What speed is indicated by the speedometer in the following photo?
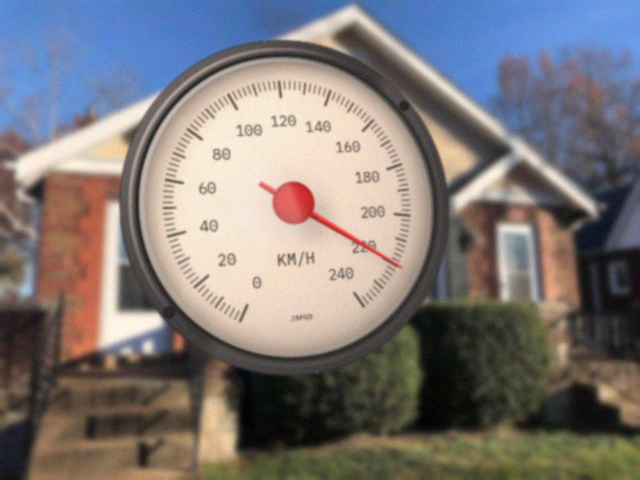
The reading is 220 km/h
